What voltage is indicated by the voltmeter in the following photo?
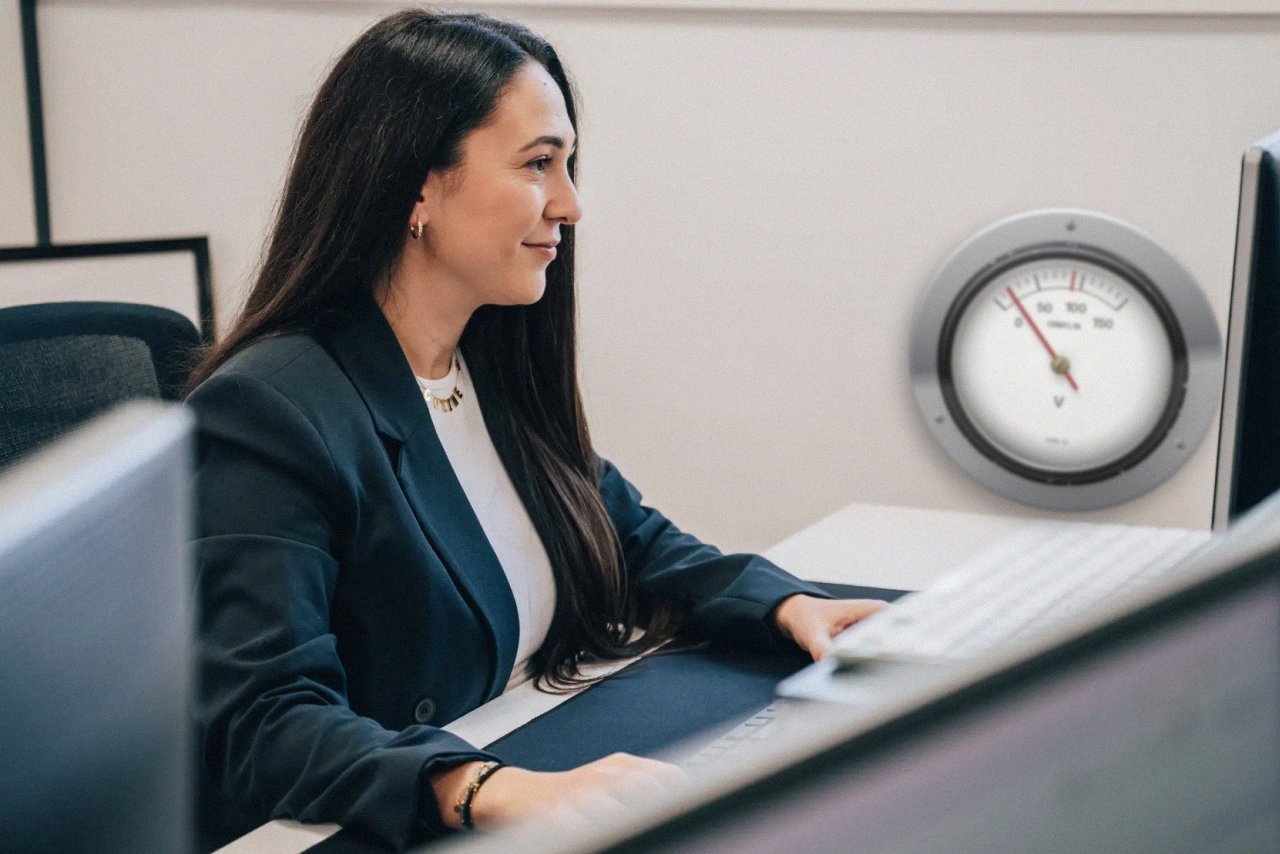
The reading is 20 V
